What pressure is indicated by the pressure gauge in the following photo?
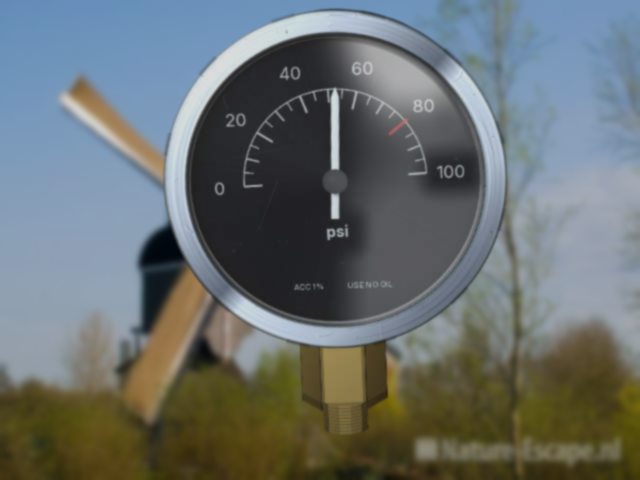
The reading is 52.5 psi
